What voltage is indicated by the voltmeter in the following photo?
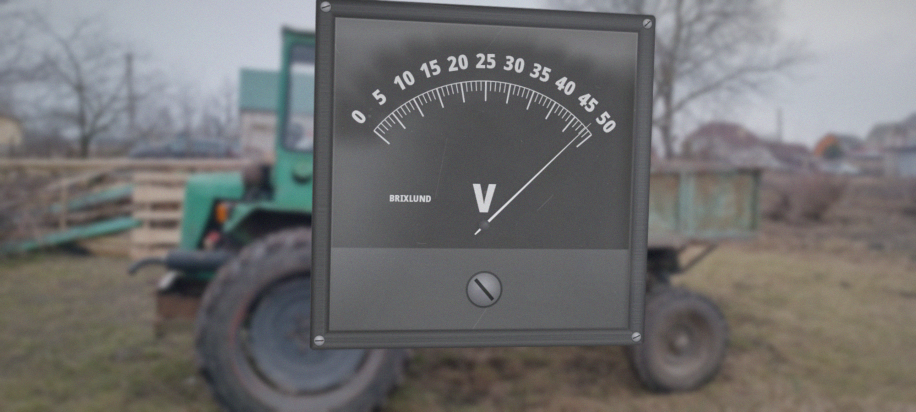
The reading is 48 V
